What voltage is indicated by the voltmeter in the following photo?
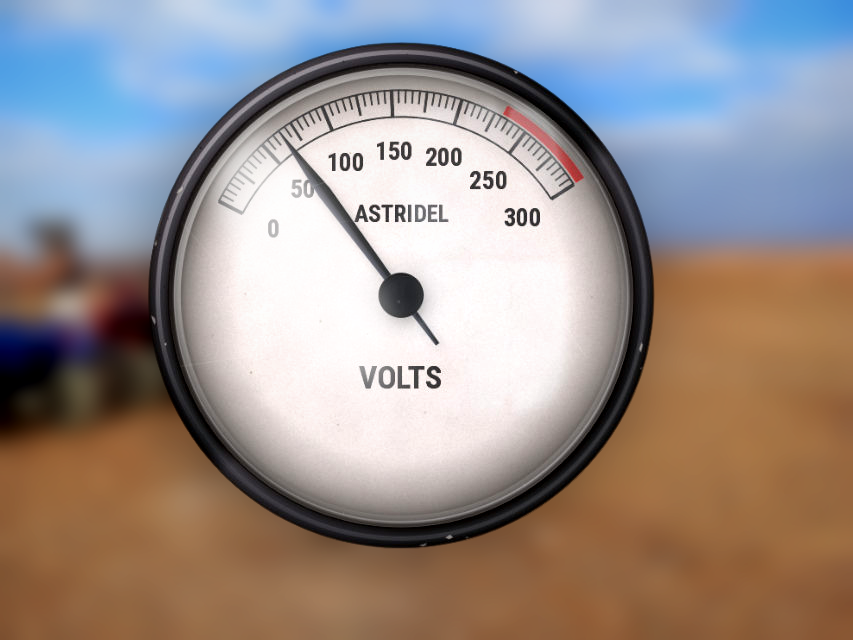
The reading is 65 V
